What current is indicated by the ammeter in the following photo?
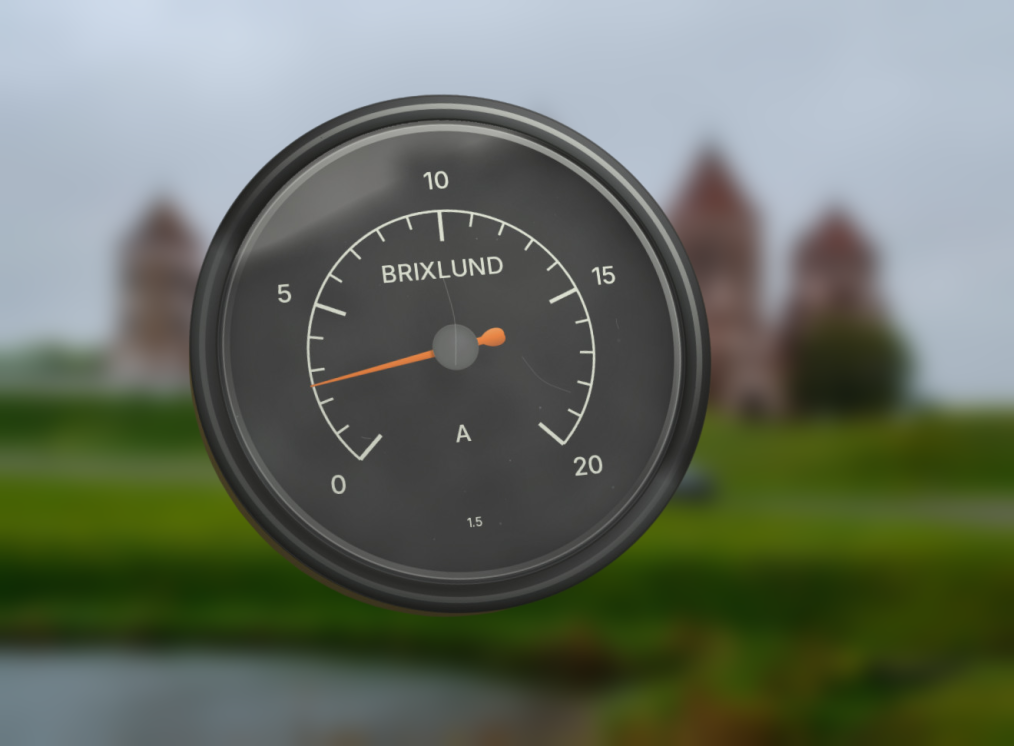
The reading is 2.5 A
